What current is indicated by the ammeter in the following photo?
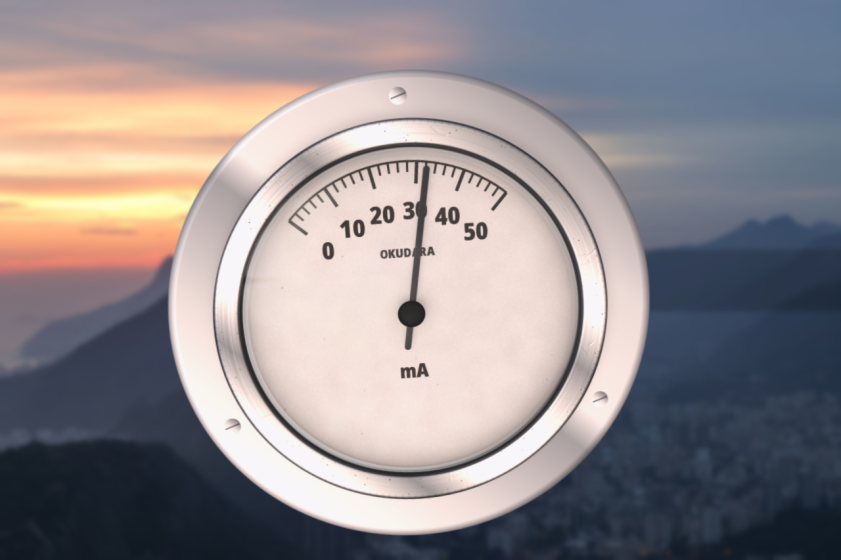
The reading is 32 mA
